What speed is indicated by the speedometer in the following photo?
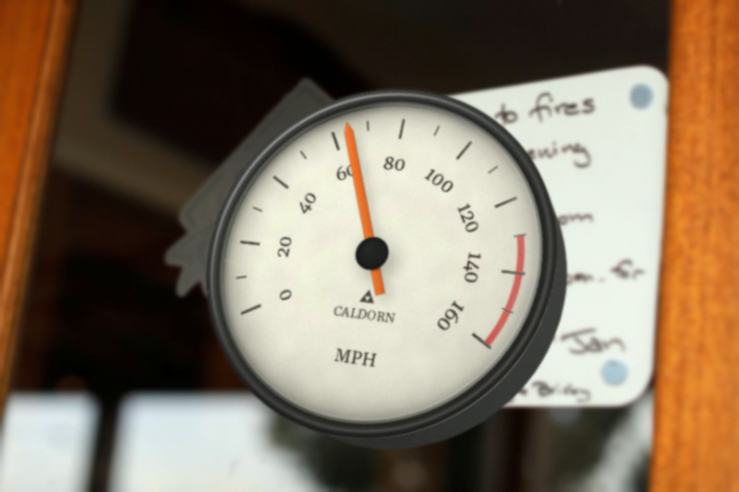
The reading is 65 mph
